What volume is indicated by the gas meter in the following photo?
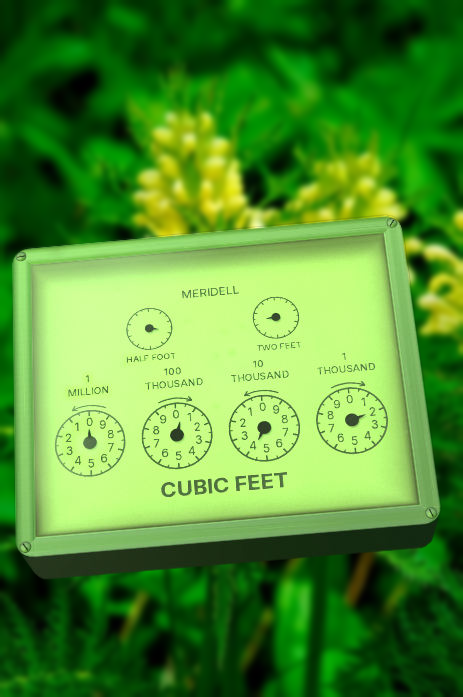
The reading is 4200 ft³
